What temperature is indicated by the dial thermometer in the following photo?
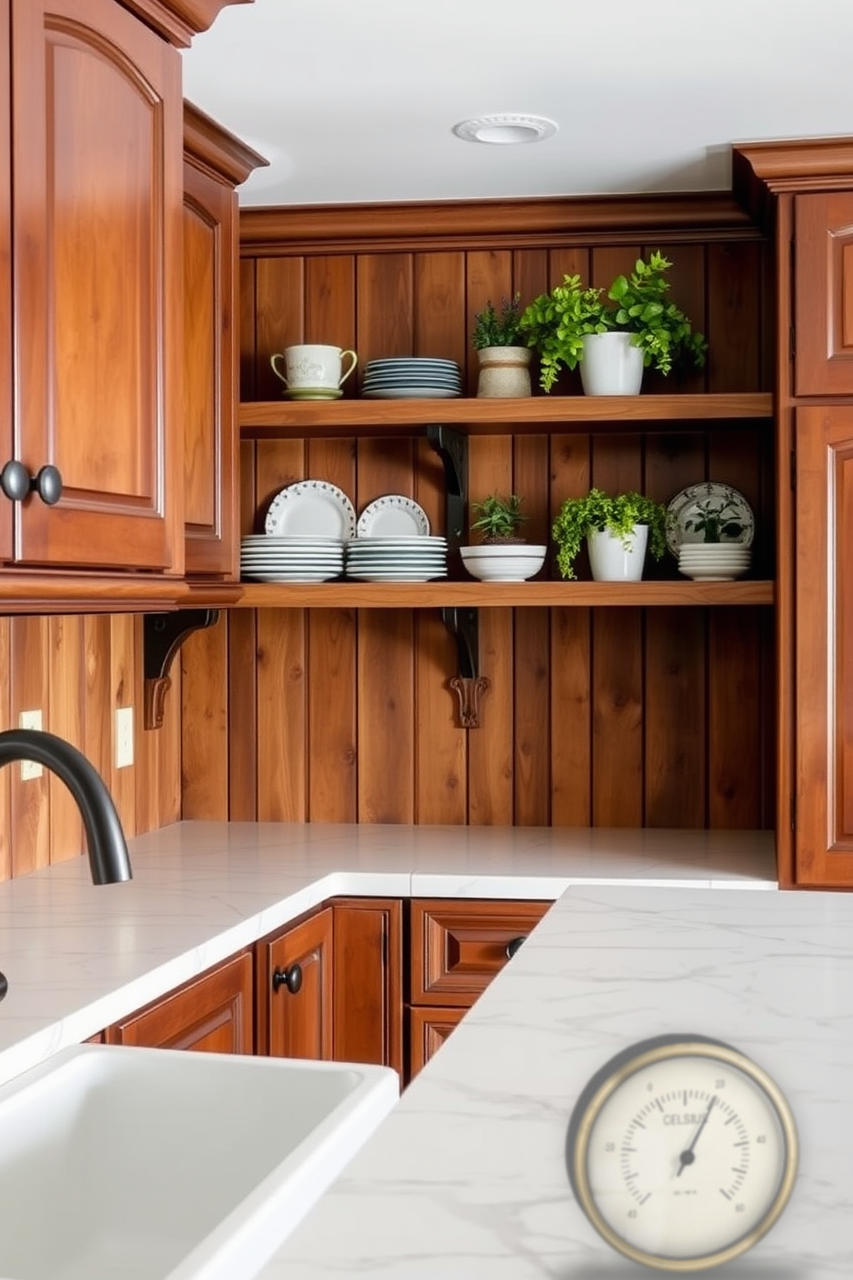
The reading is 20 °C
